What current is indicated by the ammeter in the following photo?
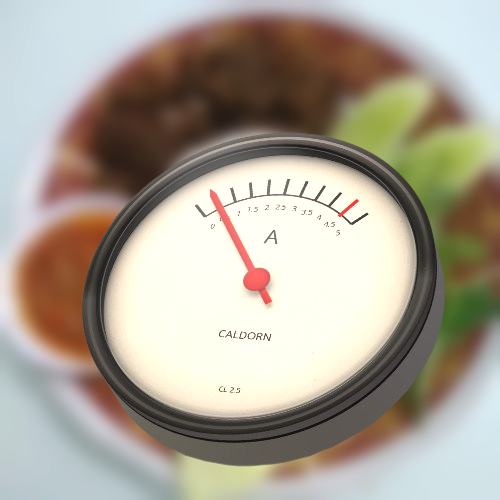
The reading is 0.5 A
